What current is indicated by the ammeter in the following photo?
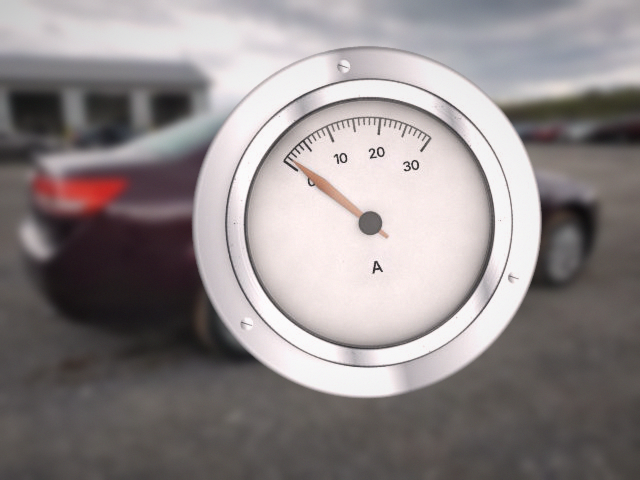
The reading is 1 A
